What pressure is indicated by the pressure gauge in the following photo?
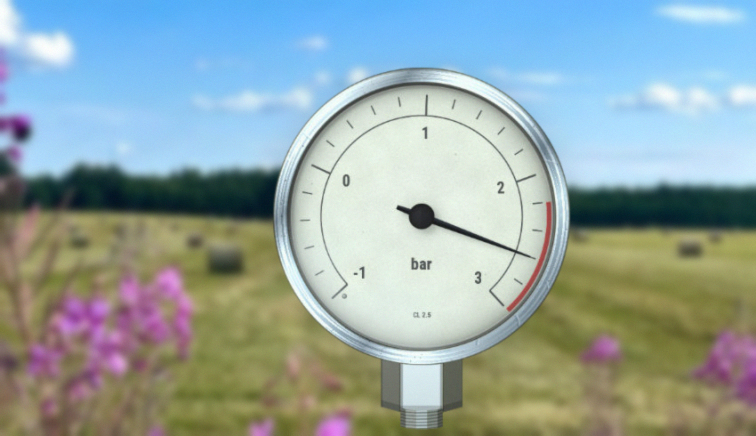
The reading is 2.6 bar
